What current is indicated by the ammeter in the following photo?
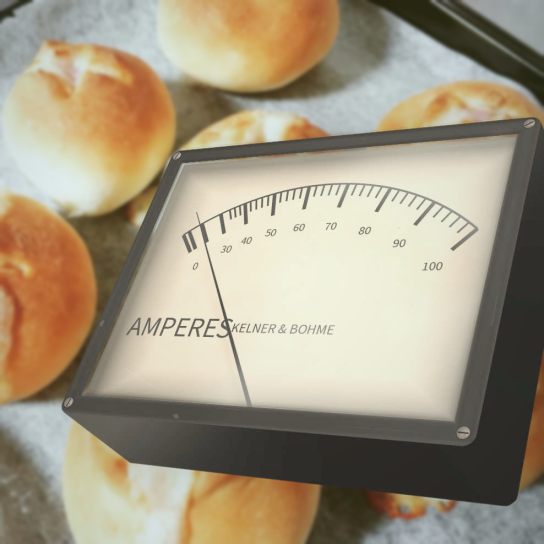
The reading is 20 A
